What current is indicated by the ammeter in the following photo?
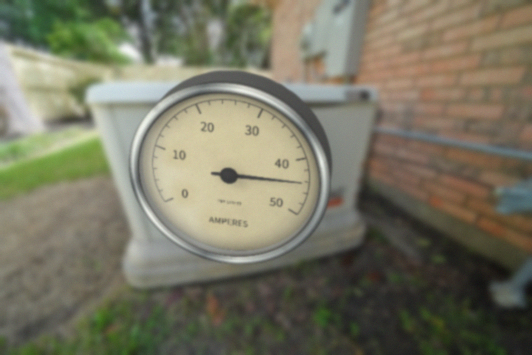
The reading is 44 A
